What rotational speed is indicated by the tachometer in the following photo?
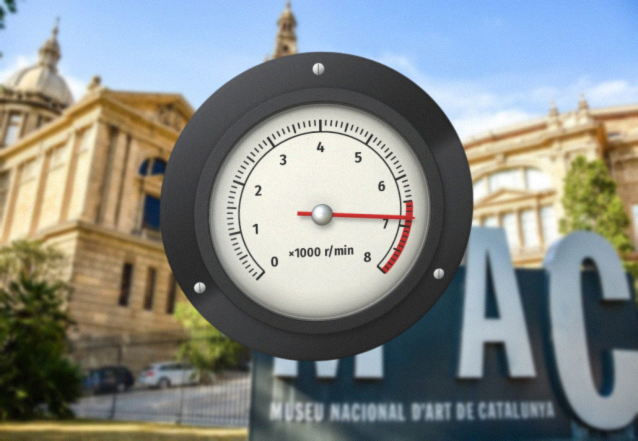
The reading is 6800 rpm
